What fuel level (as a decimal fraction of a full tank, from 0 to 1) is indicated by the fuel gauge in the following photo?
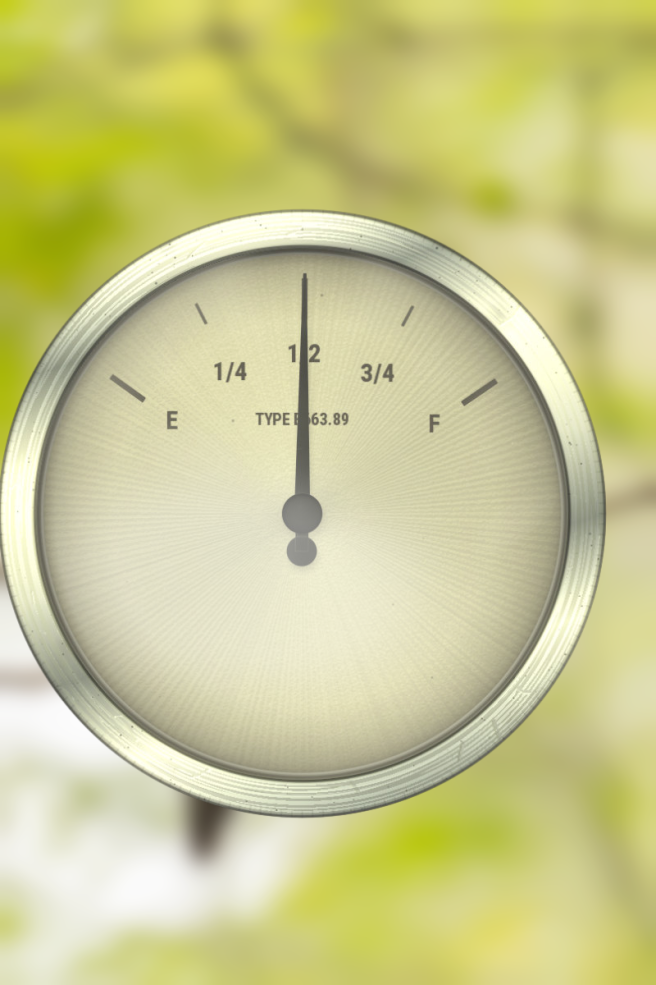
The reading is 0.5
